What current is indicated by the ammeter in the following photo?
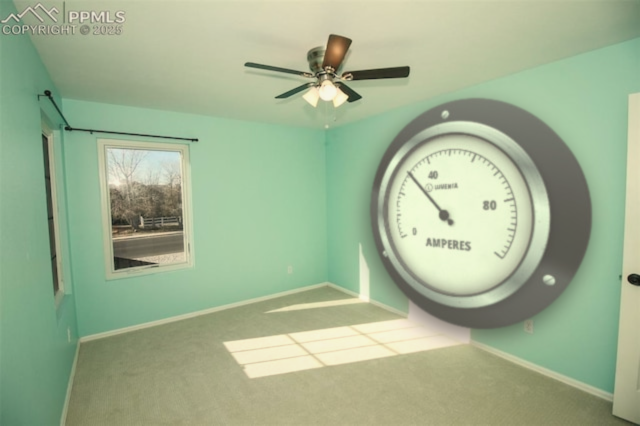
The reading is 30 A
